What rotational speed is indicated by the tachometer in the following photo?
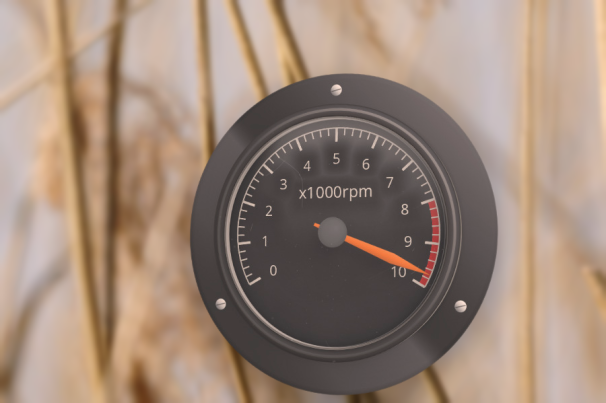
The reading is 9700 rpm
